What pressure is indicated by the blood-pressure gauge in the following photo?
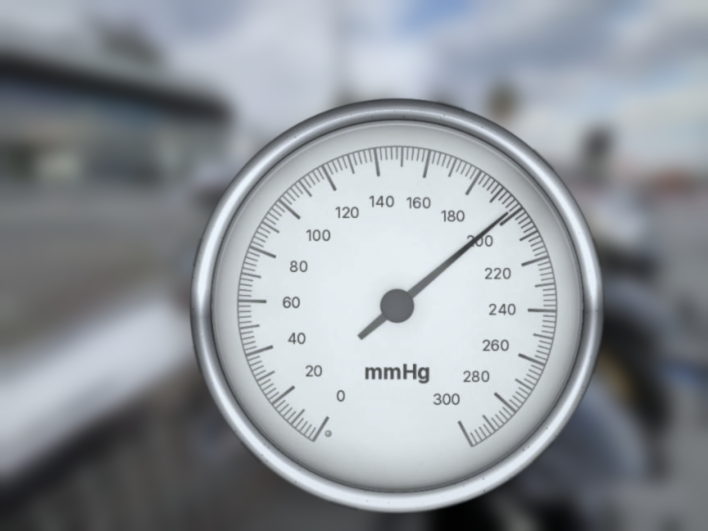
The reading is 198 mmHg
